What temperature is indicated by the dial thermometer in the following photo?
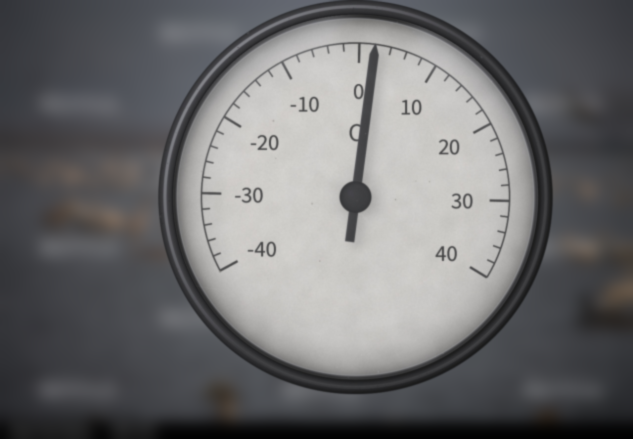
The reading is 2 °C
